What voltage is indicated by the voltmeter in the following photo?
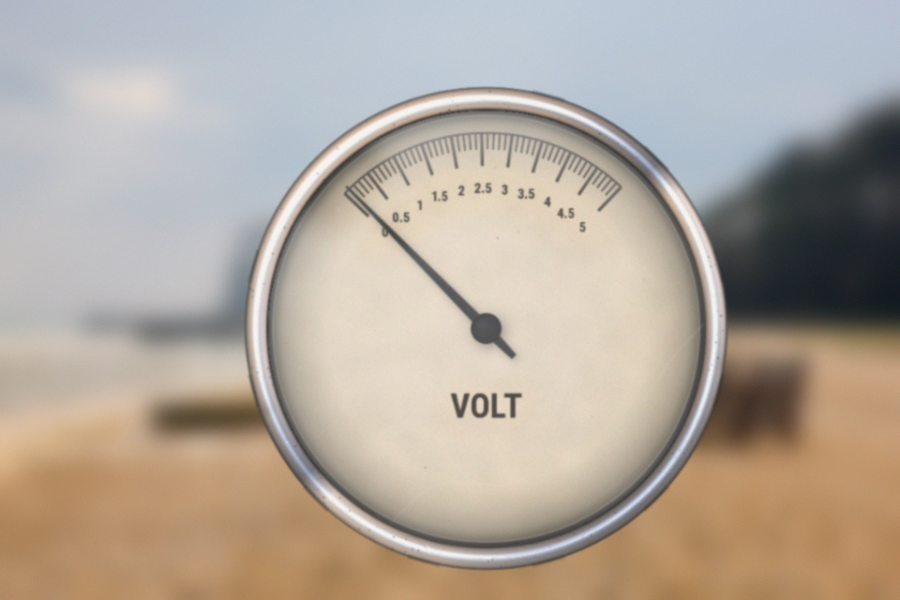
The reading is 0.1 V
